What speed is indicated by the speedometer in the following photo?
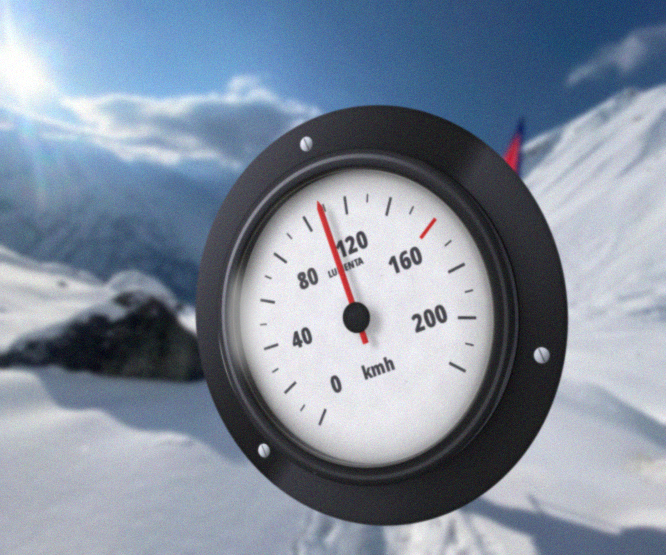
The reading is 110 km/h
